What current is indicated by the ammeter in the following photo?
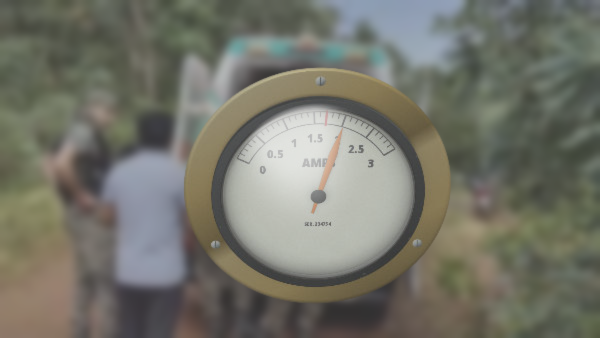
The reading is 2 A
